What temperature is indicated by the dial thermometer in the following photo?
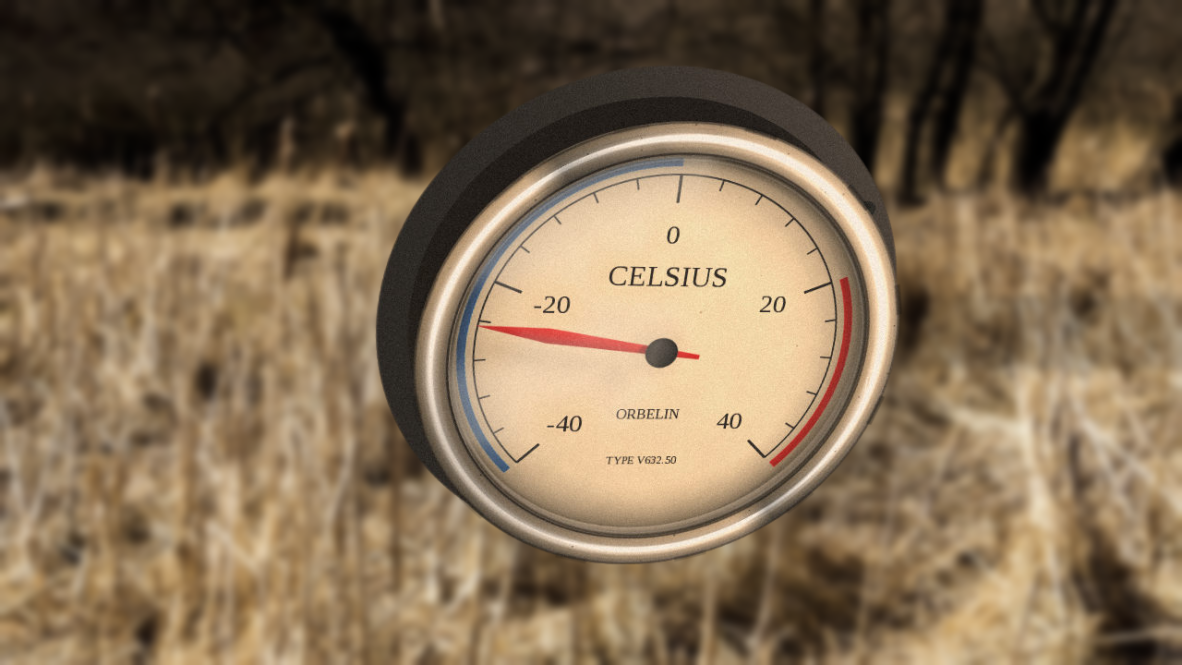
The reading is -24 °C
